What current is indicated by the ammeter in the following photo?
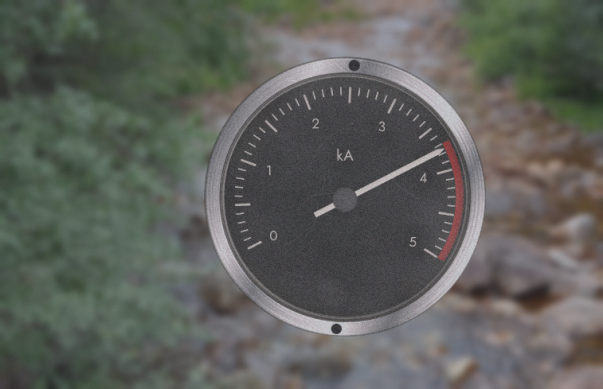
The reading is 3.75 kA
